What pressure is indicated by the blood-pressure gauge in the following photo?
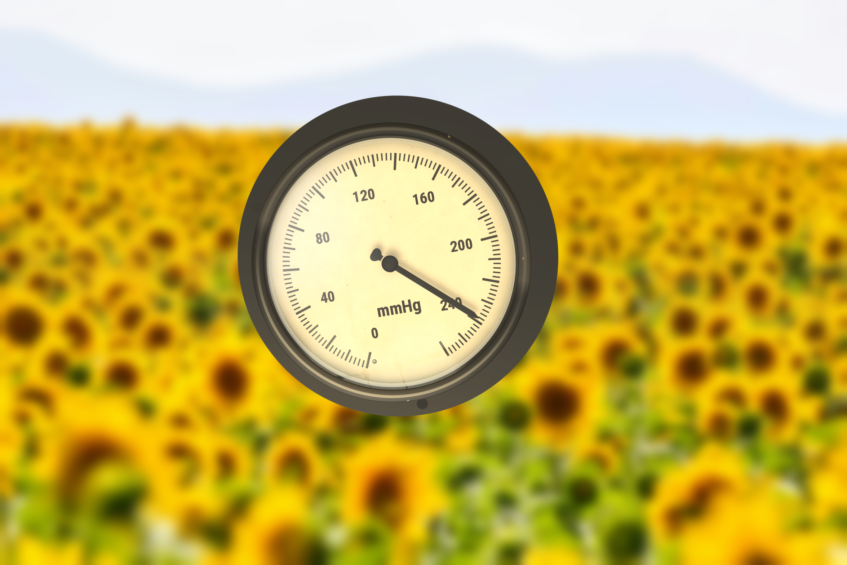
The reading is 238 mmHg
